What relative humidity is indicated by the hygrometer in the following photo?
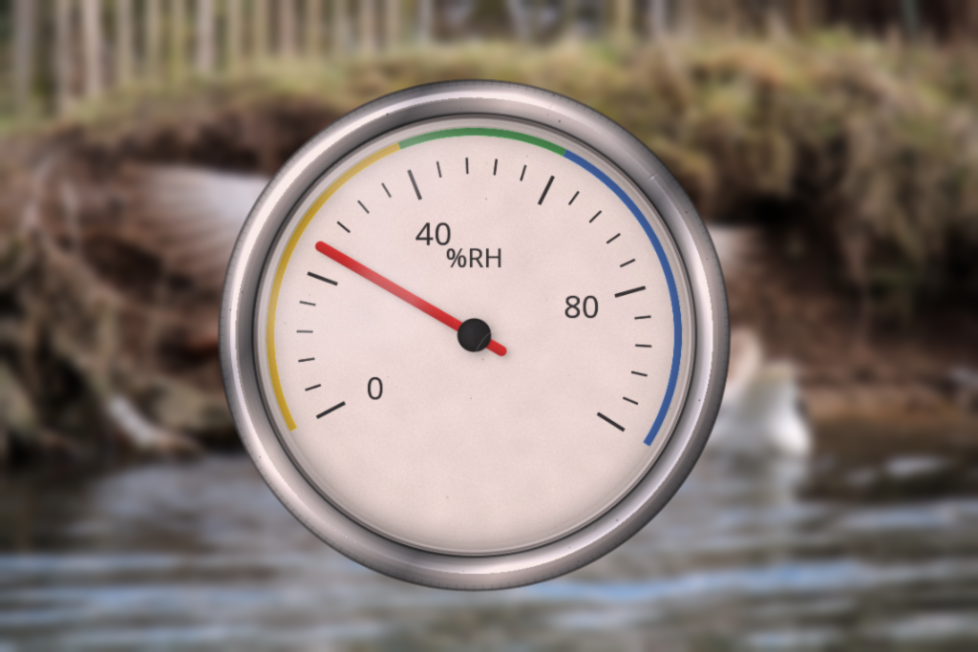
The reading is 24 %
